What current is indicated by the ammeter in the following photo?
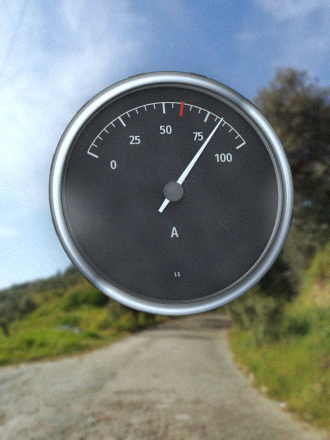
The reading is 82.5 A
